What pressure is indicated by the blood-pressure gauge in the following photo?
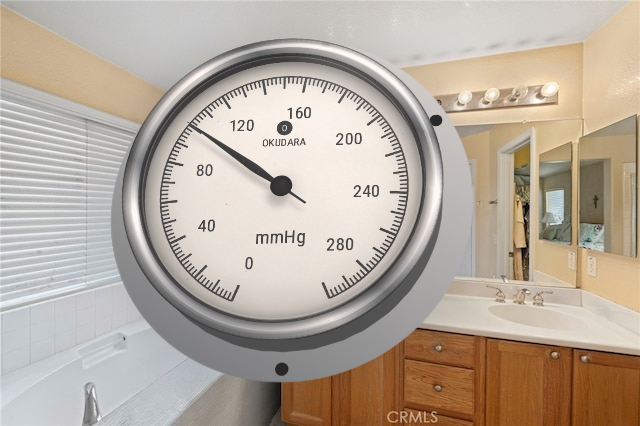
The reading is 100 mmHg
